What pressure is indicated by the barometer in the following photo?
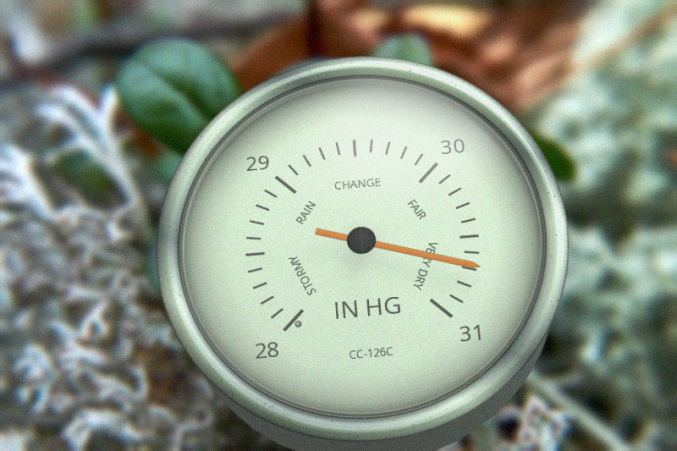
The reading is 30.7 inHg
